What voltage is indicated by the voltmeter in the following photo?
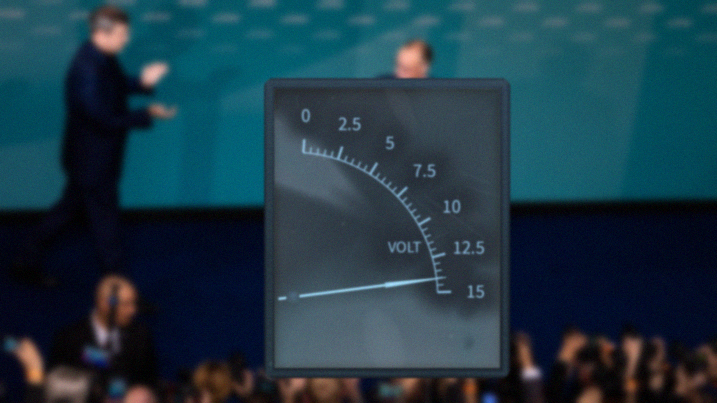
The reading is 14 V
